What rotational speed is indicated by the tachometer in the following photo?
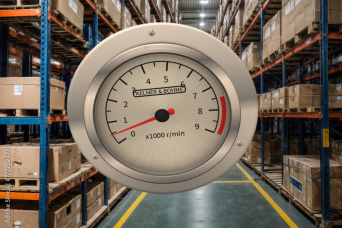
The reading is 500 rpm
